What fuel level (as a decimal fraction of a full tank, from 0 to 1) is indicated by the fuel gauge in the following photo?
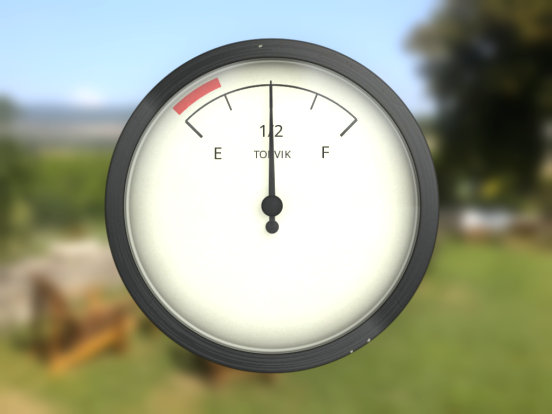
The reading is 0.5
